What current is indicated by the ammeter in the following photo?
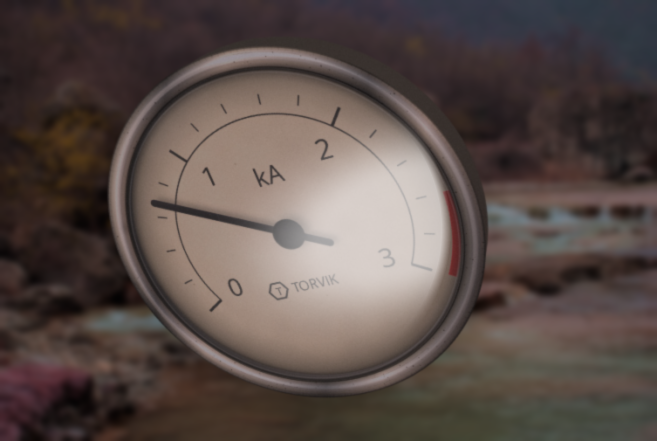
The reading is 0.7 kA
